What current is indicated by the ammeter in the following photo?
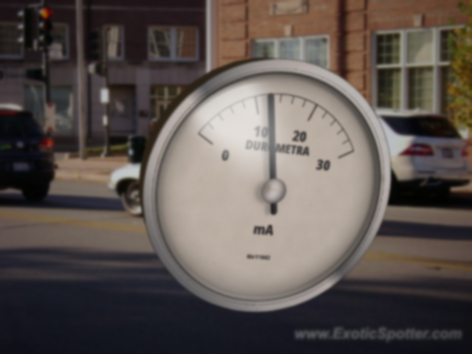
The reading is 12 mA
